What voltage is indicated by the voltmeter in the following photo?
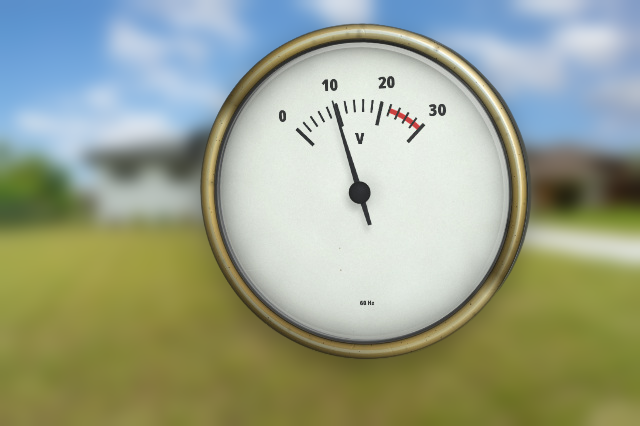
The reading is 10 V
